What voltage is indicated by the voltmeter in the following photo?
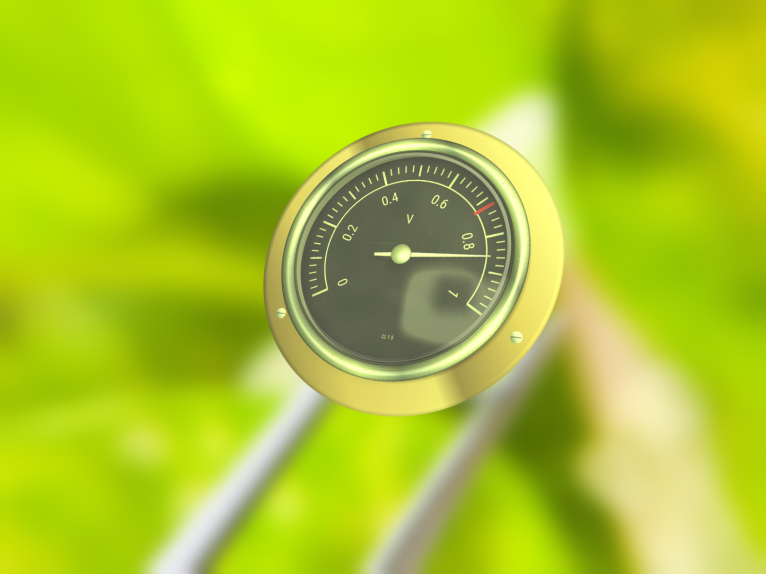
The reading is 0.86 V
